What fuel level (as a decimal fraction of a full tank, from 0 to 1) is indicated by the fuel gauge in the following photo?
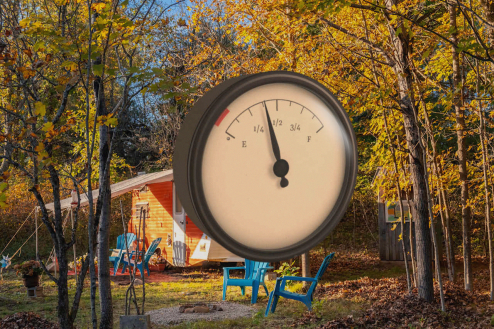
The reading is 0.375
